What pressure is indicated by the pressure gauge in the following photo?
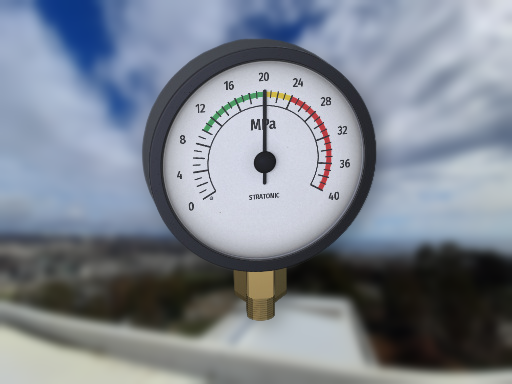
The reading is 20 MPa
